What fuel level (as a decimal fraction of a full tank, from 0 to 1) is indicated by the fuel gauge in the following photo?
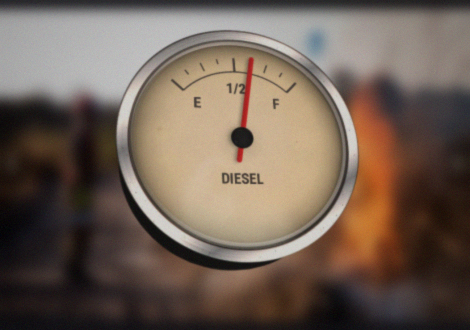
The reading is 0.625
